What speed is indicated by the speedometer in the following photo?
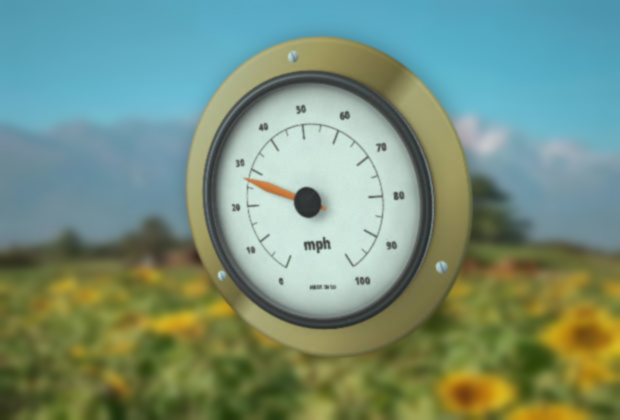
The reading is 27.5 mph
